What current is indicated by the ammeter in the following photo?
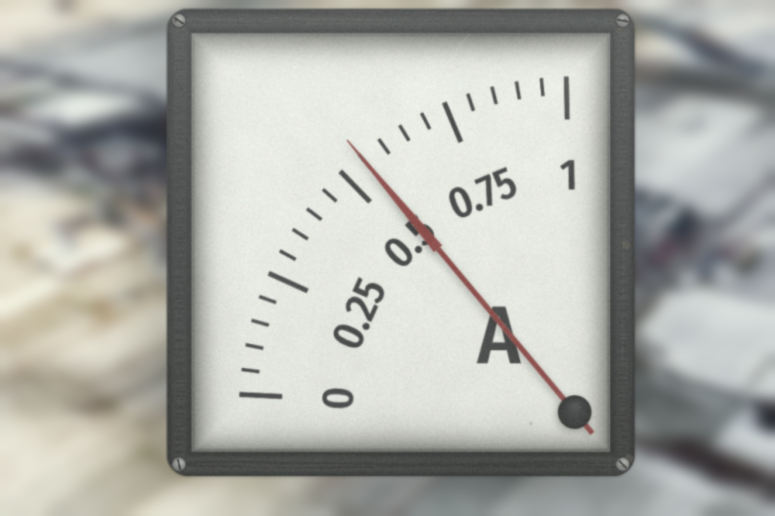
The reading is 0.55 A
